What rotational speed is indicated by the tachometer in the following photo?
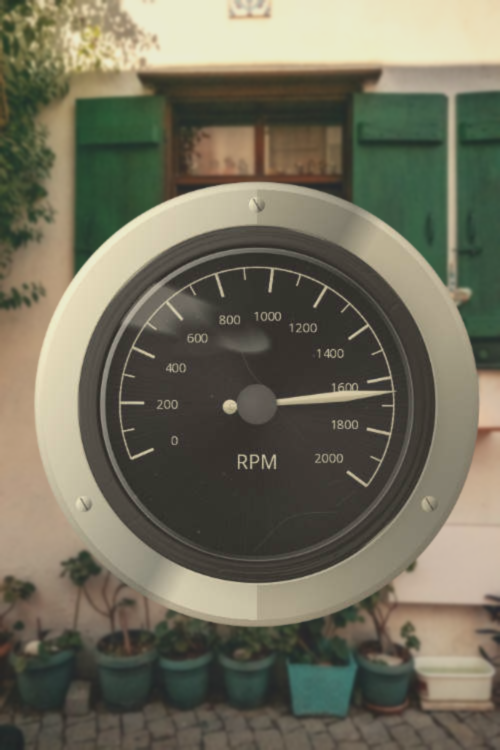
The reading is 1650 rpm
